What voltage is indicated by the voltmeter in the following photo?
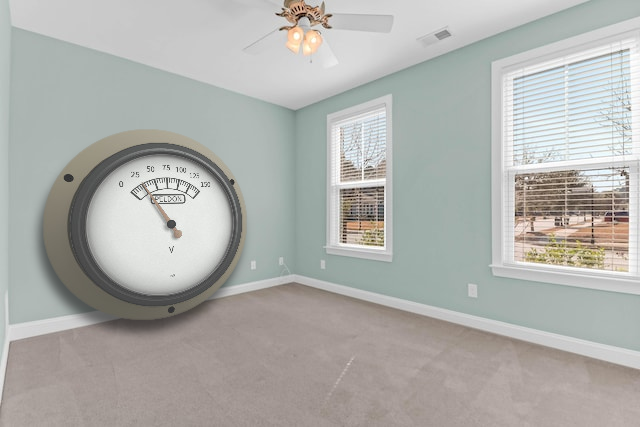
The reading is 25 V
